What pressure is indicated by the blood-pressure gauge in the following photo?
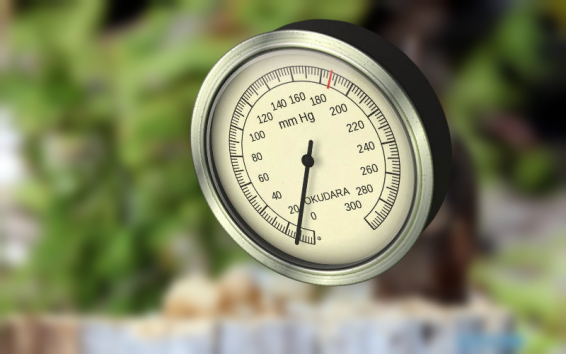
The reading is 10 mmHg
